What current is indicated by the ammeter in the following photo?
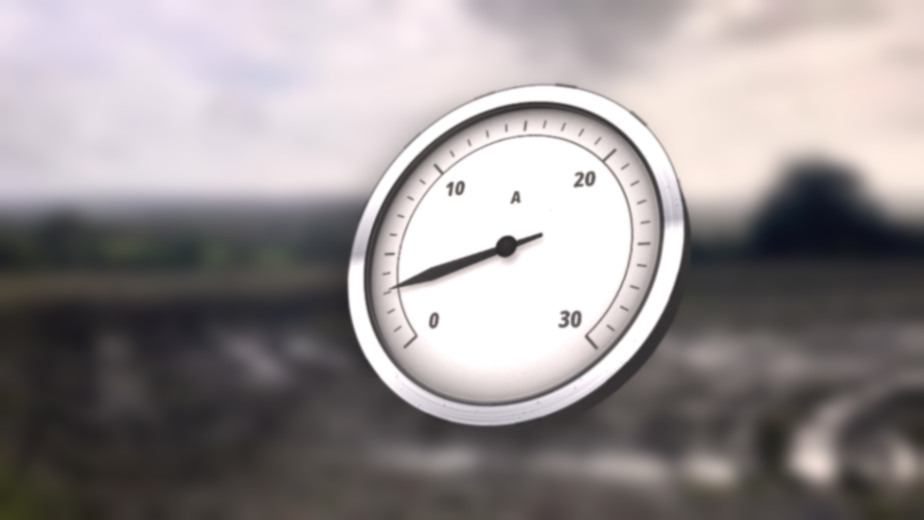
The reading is 3 A
